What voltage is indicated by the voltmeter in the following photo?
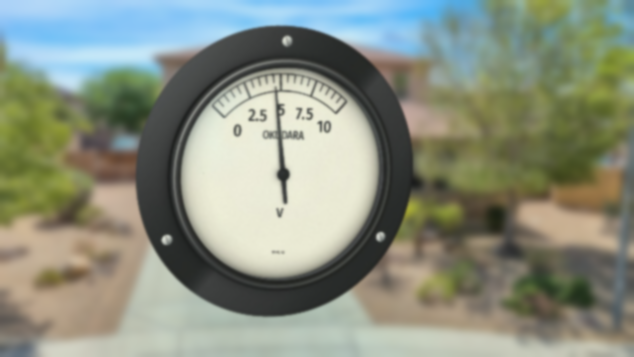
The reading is 4.5 V
